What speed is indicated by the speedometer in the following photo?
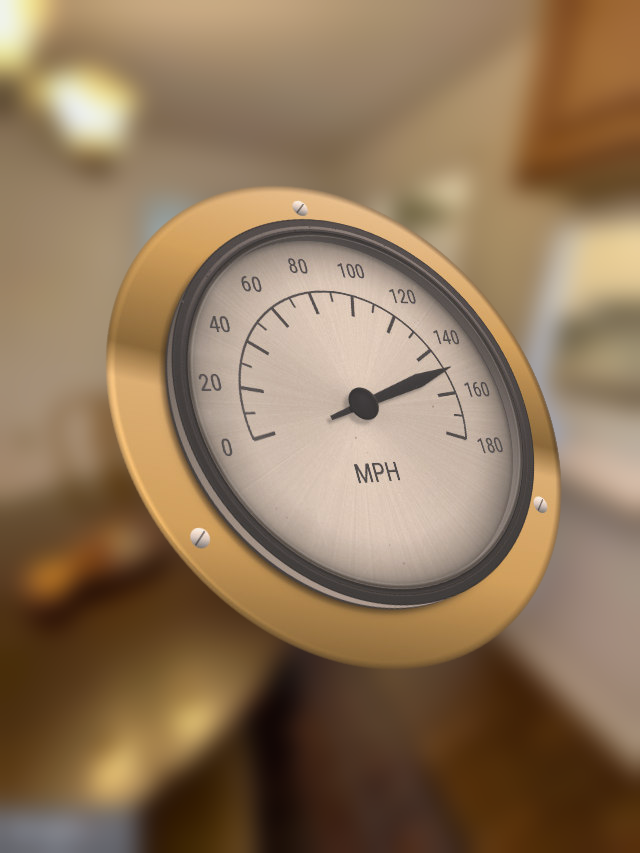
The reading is 150 mph
